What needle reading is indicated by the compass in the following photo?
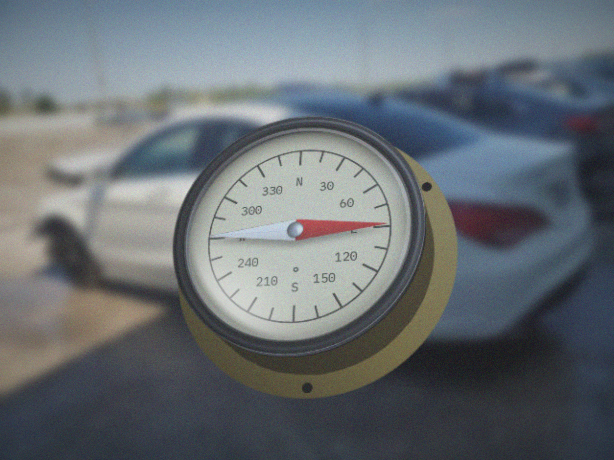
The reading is 90 °
